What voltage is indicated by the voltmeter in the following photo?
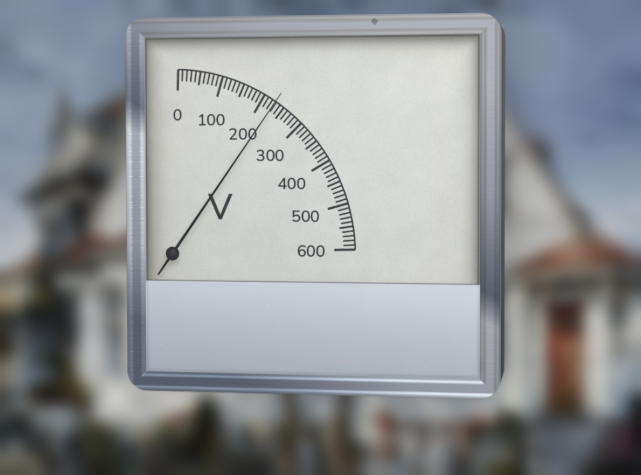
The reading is 230 V
